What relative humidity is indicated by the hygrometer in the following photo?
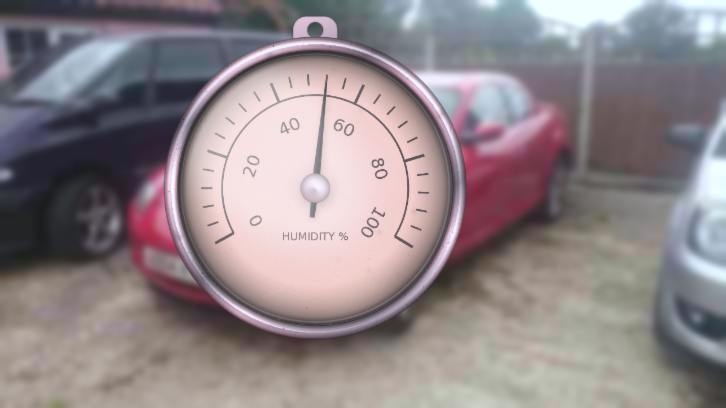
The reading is 52 %
